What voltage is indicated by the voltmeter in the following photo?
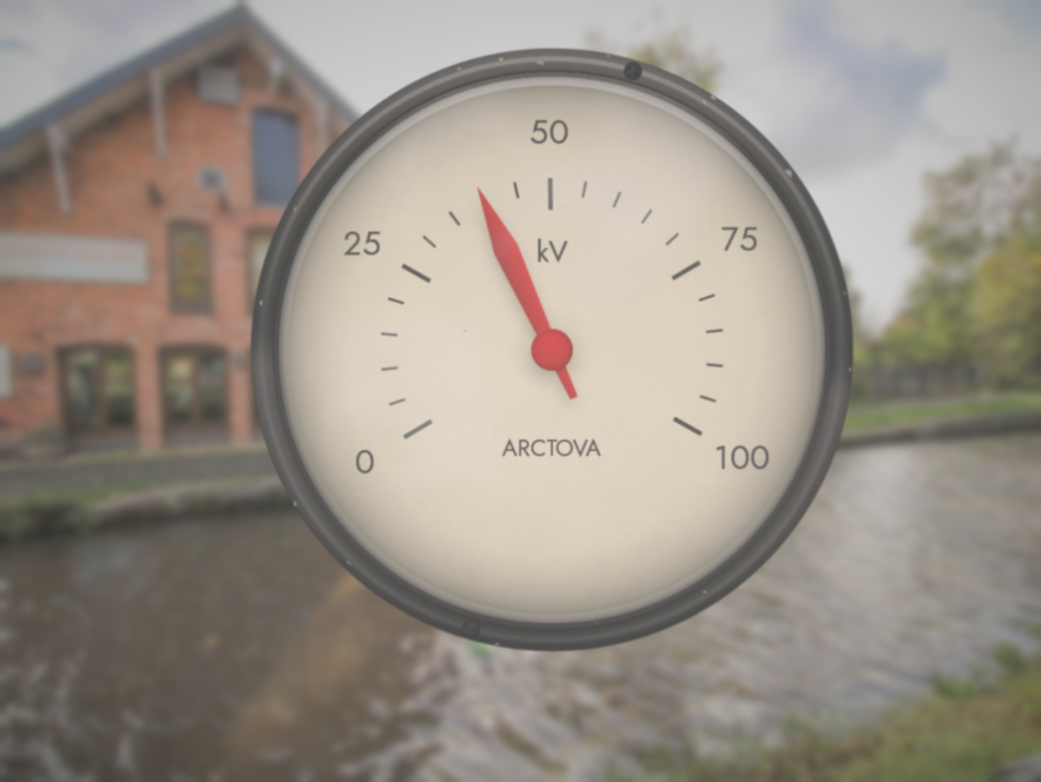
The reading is 40 kV
